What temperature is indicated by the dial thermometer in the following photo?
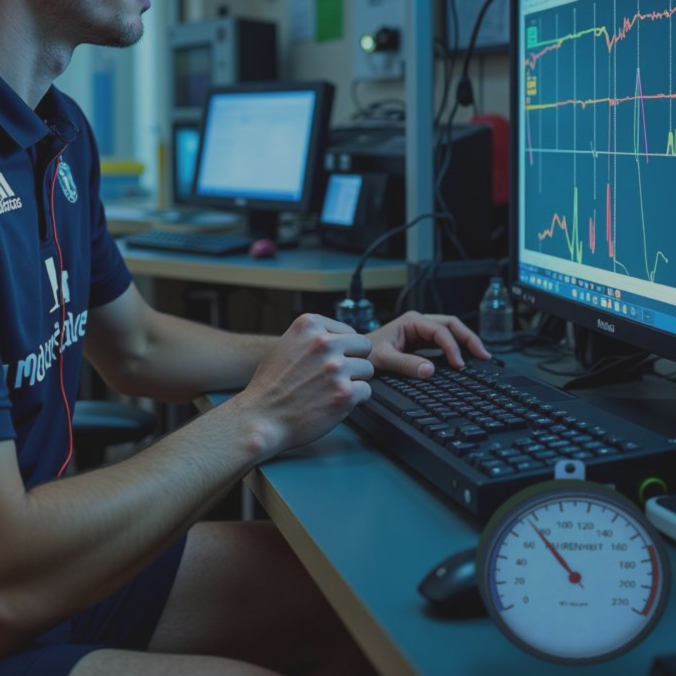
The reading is 75 °F
